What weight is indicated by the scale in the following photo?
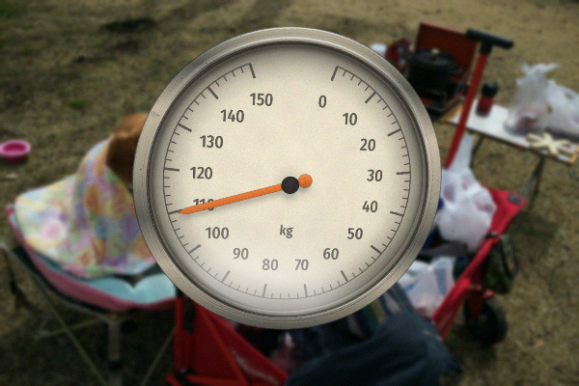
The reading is 110 kg
